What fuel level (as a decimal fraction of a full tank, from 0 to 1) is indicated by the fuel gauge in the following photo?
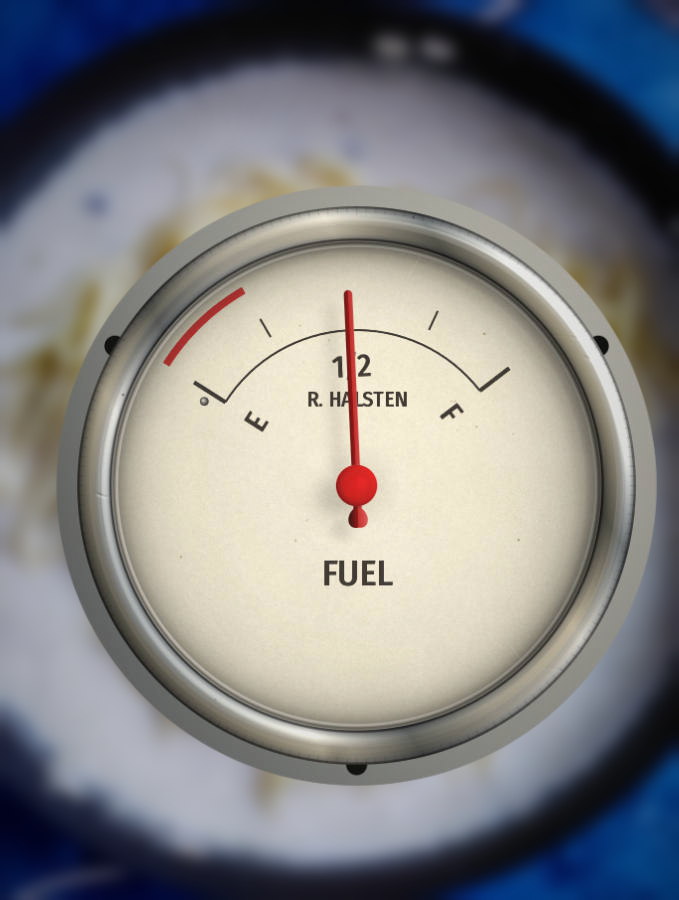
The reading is 0.5
